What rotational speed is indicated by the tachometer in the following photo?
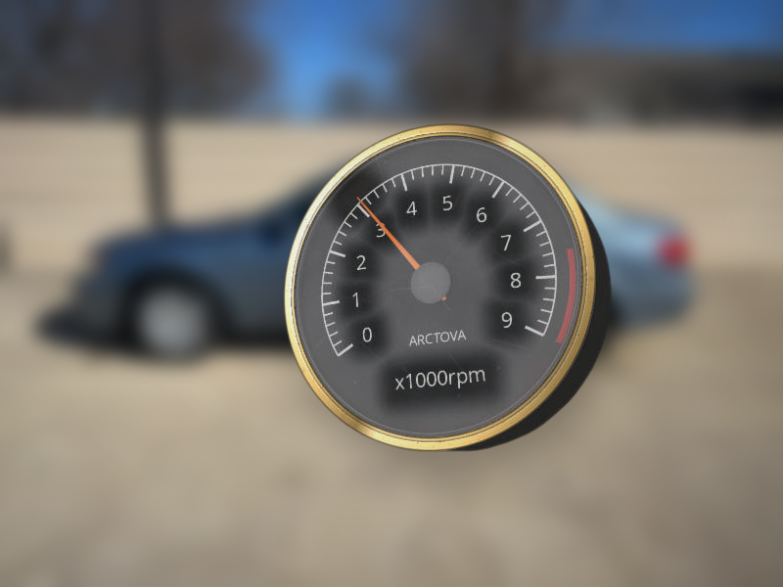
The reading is 3100 rpm
